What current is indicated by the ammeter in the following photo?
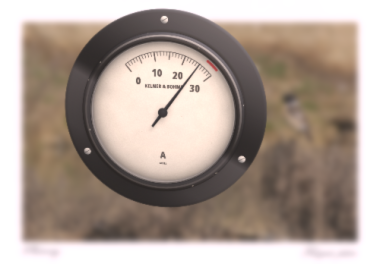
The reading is 25 A
